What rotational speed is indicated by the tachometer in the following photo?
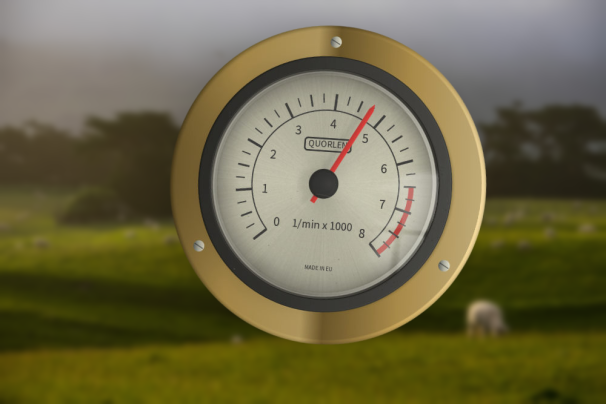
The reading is 4750 rpm
